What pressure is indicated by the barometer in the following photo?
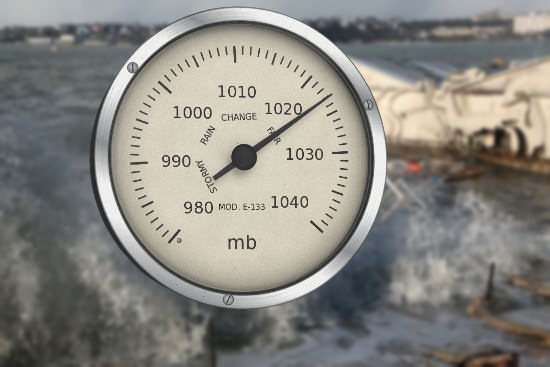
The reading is 1023 mbar
